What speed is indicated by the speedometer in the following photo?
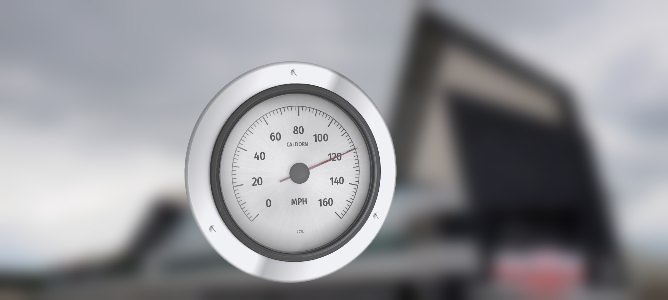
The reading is 120 mph
